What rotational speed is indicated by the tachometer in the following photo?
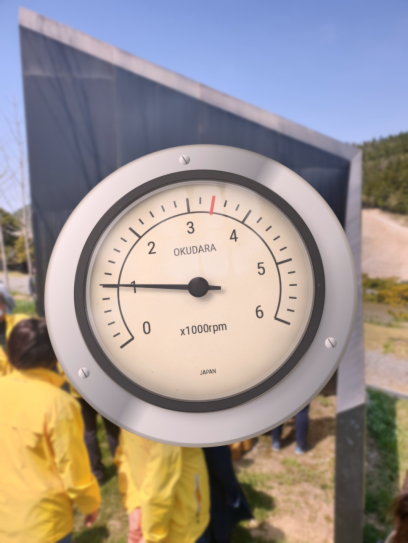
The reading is 1000 rpm
